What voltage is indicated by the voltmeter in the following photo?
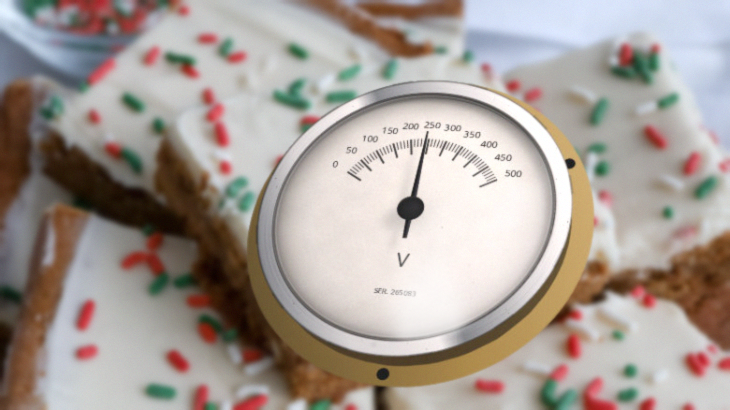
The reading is 250 V
